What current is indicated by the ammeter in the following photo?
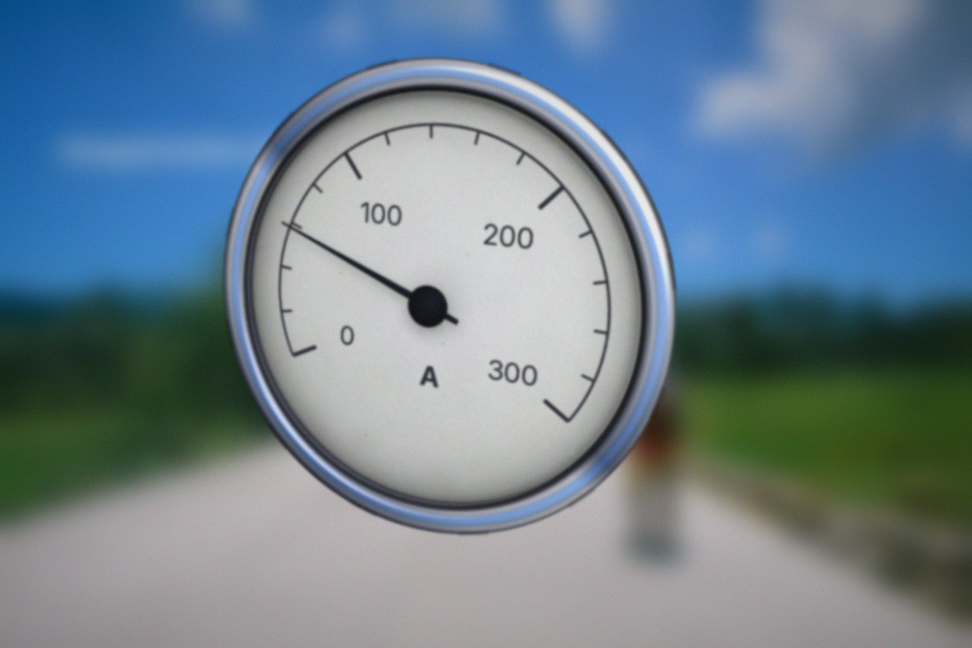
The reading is 60 A
